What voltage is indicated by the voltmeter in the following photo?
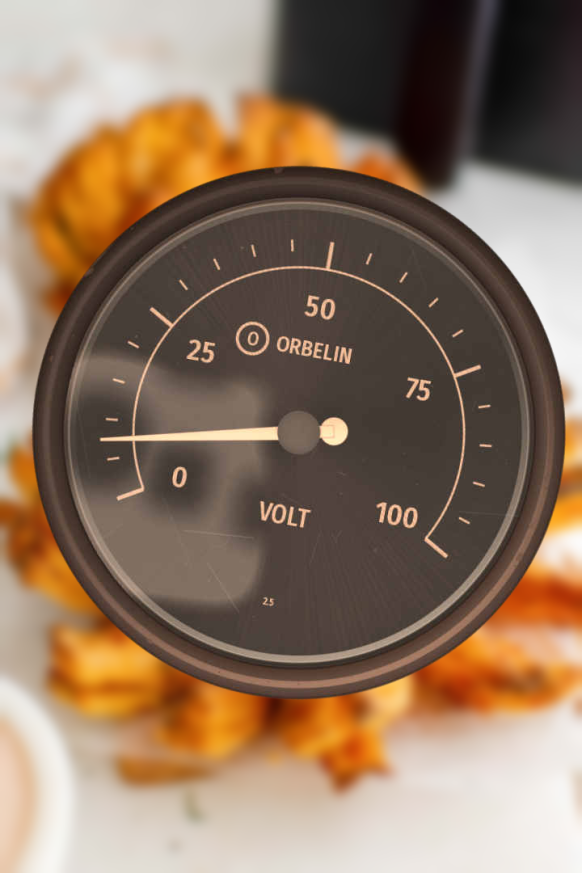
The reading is 7.5 V
